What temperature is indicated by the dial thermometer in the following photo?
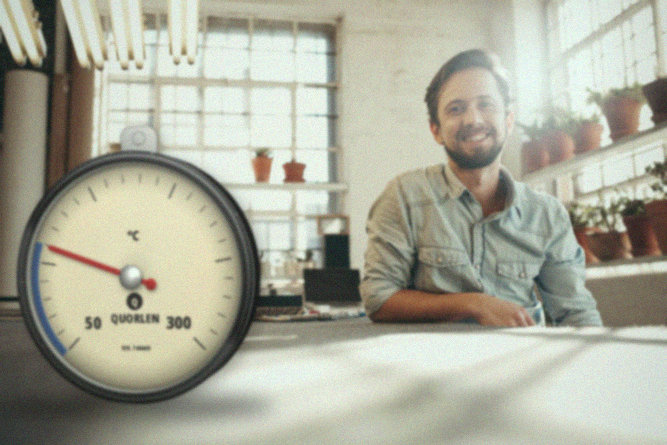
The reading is 110 °C
